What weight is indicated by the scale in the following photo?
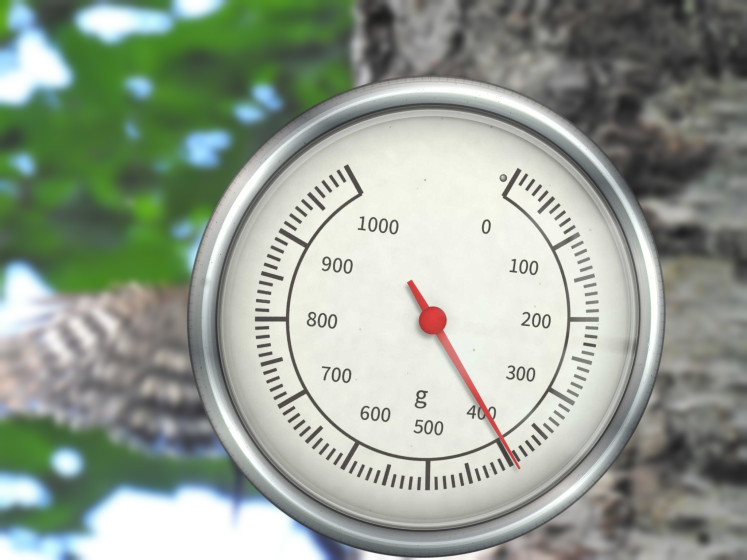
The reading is 395 g
